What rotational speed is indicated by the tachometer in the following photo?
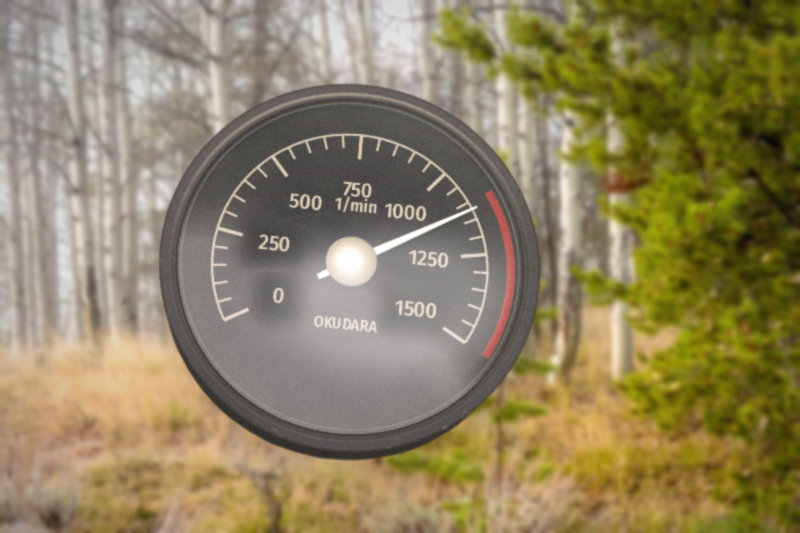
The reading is 1125 rpm
